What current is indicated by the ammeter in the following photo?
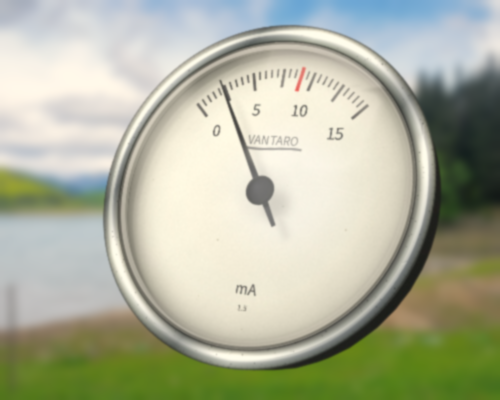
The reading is 2.5 mA
